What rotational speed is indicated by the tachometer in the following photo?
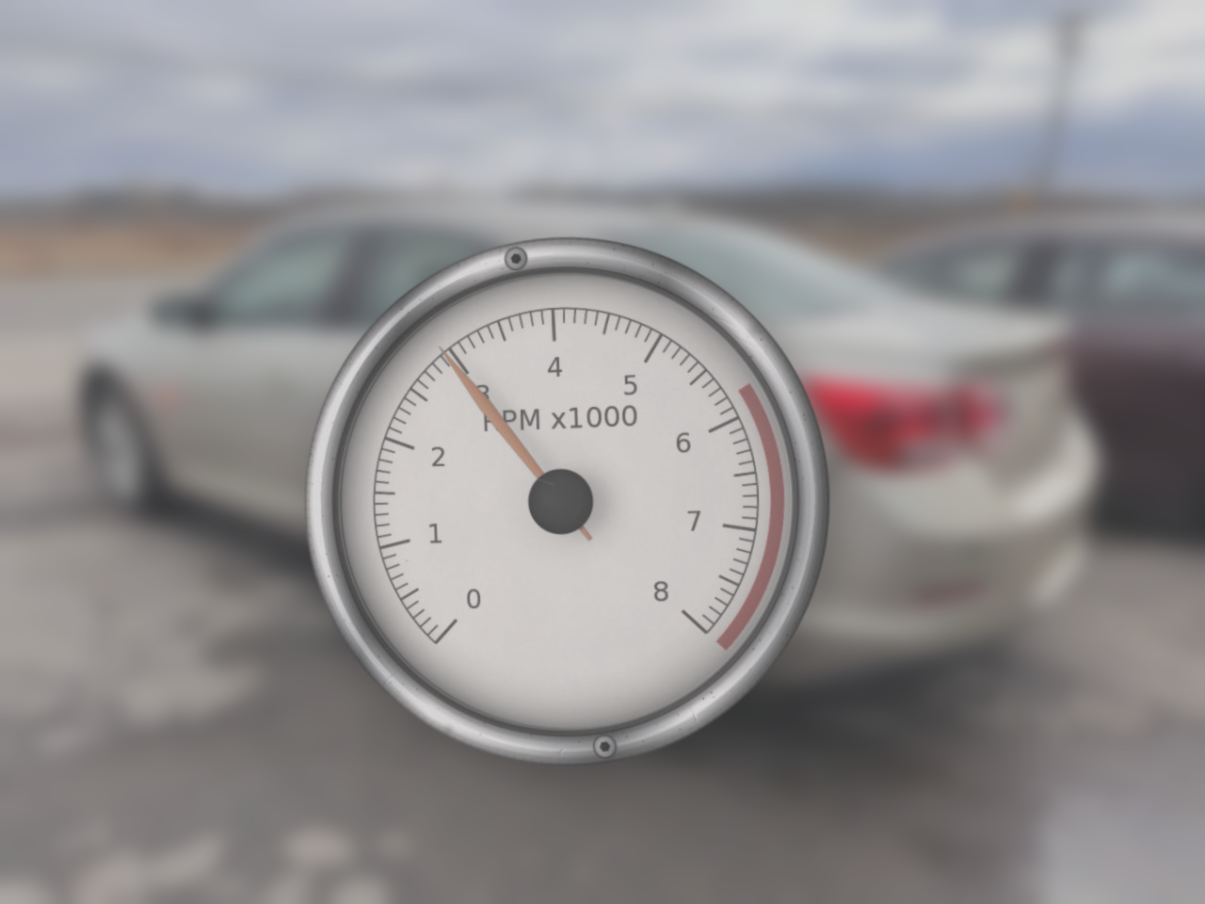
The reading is 2950 rpm
